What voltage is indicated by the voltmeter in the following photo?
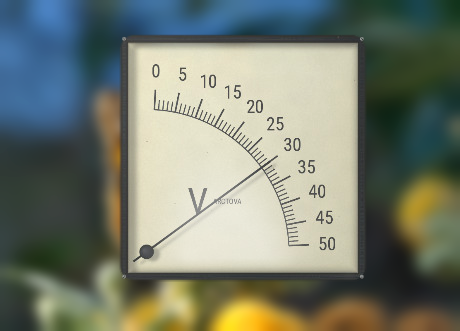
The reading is 30 V
